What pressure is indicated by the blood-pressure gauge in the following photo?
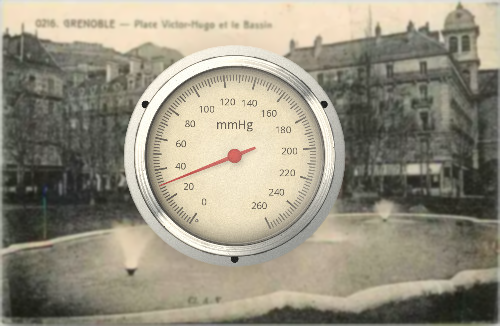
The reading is 30 mmHg
